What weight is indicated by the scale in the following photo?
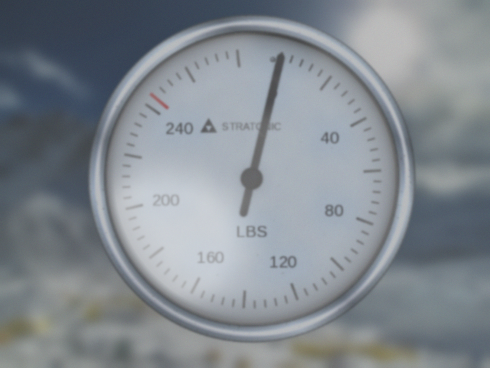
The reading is 0 lb
